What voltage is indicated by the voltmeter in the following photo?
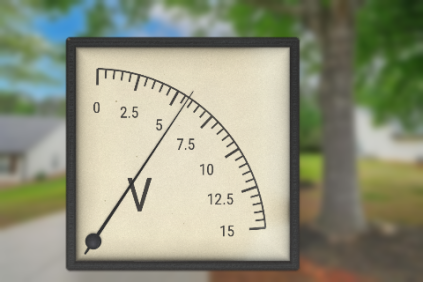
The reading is 5.75 V
